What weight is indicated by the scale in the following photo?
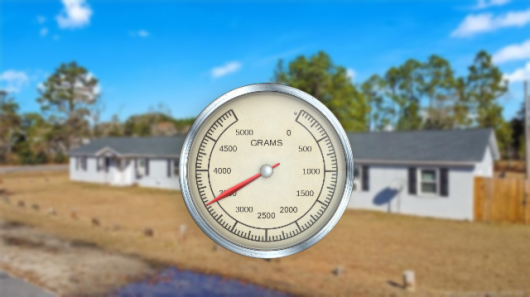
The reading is 3500 g
